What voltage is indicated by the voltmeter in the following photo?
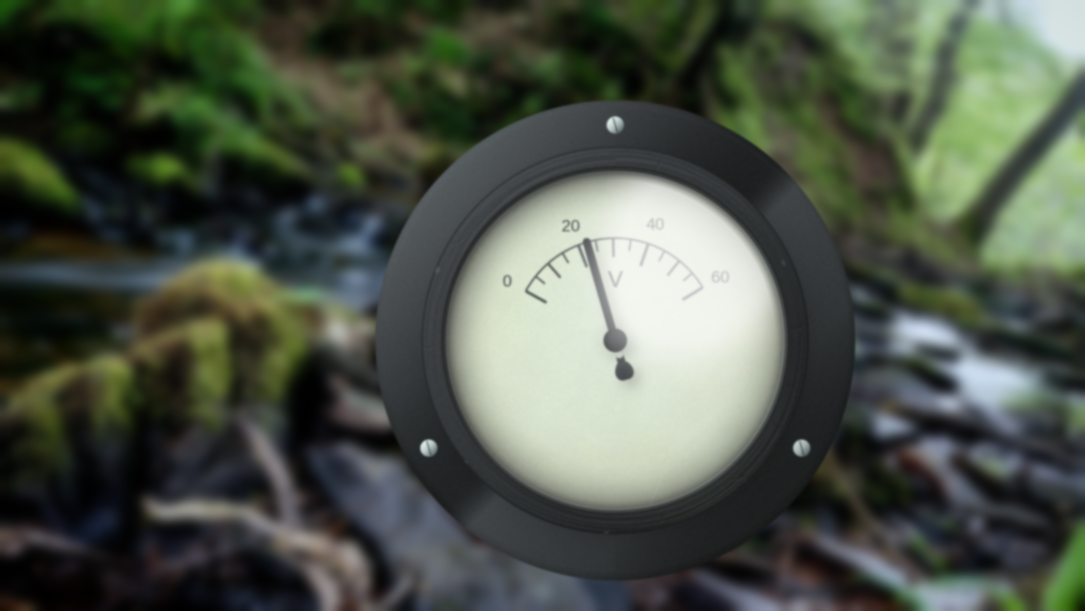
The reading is 22.5 V
